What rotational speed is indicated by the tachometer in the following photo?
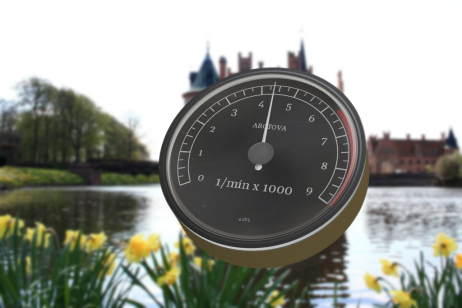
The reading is 4375 rpm
